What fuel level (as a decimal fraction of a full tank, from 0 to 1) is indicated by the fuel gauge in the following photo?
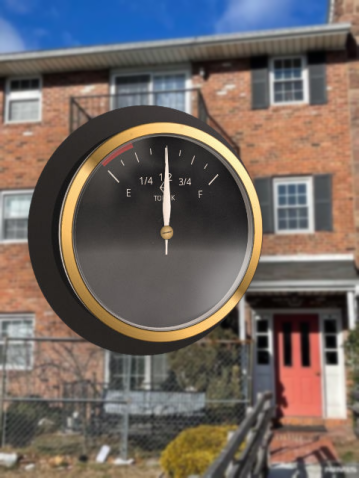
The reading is 0.5
